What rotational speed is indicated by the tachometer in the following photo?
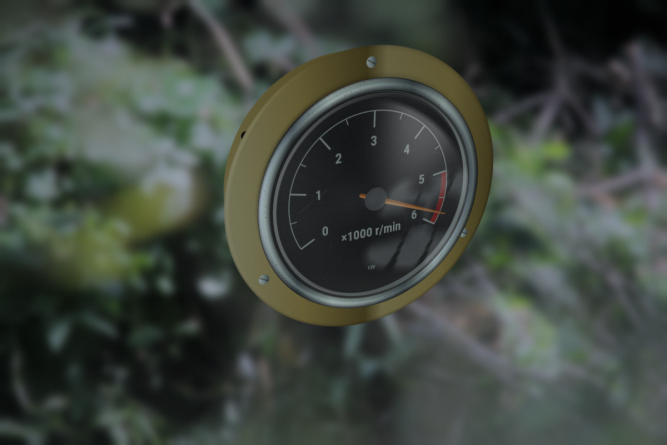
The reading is 5750 rpm
